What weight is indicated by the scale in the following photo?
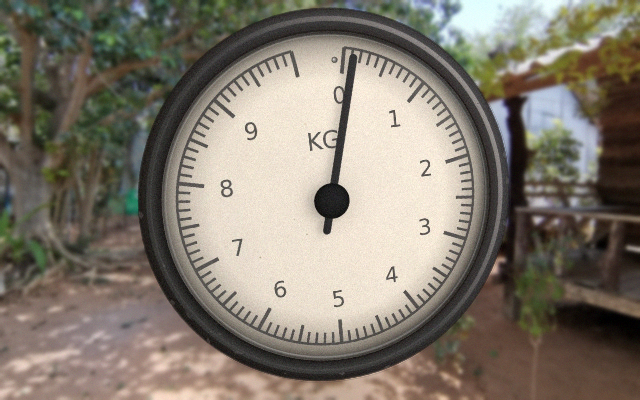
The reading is 0.1 kg
